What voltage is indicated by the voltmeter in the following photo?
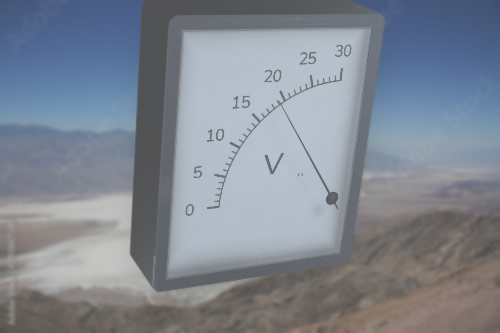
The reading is 19 V
